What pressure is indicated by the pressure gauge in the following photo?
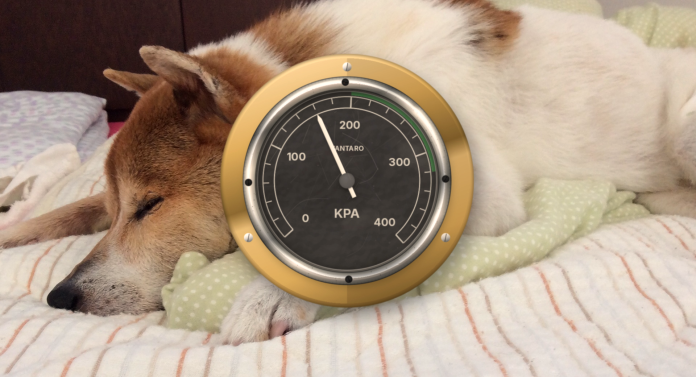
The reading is 160 kPa
